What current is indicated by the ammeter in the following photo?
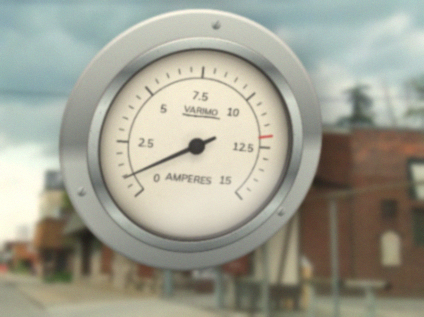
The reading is 1 A
